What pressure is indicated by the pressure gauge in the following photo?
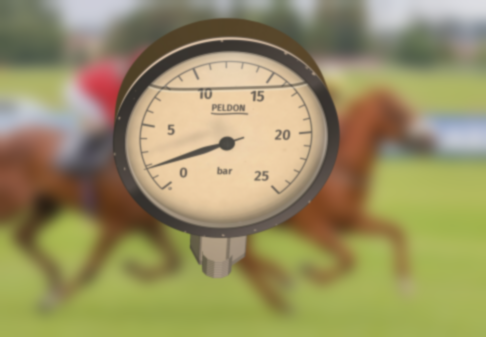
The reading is 2 bar
